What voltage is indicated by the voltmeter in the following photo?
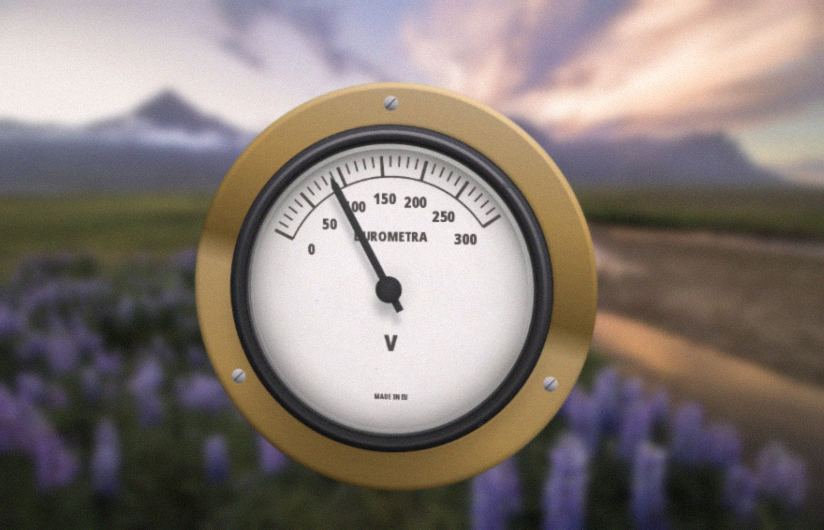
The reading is 90 V
